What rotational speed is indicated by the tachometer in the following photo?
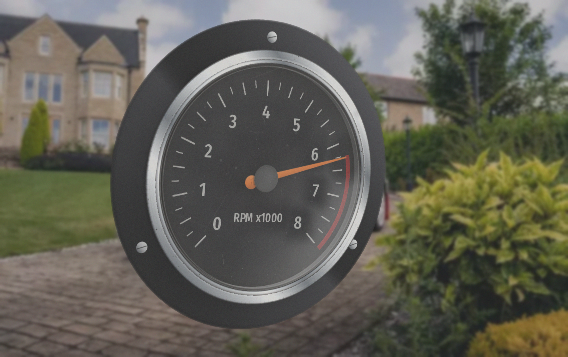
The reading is 6250 rpm
